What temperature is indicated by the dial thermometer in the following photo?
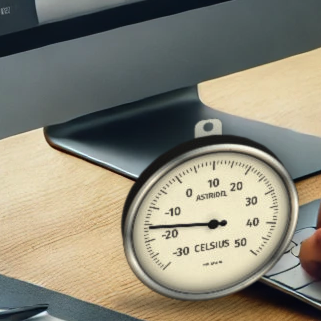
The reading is -15 °C
